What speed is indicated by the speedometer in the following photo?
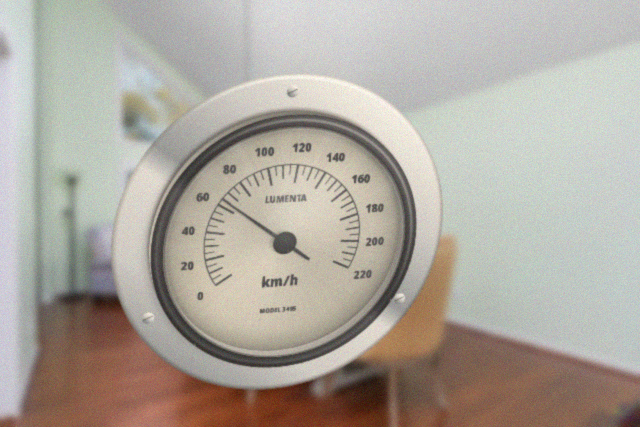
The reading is 65 km/h
